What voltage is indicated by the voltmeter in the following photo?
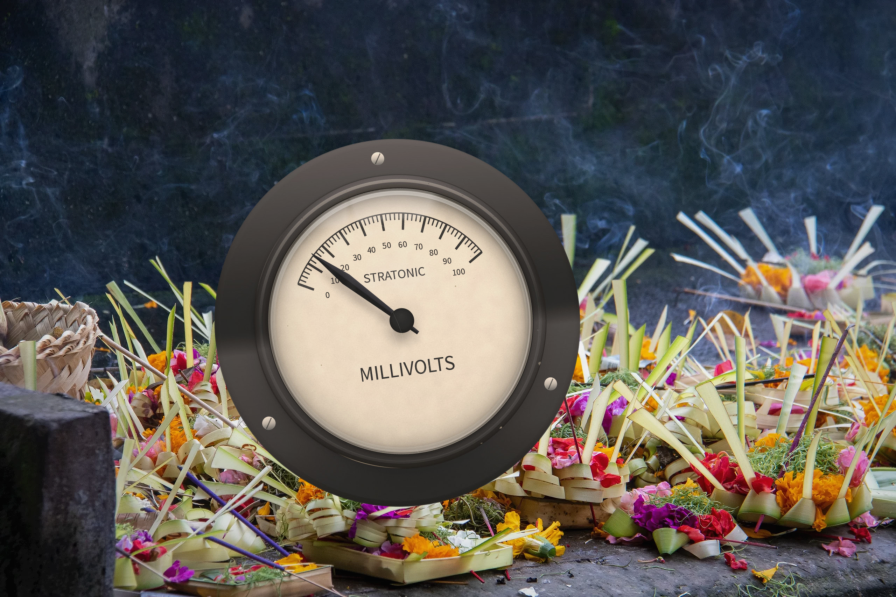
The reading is 14 mV
